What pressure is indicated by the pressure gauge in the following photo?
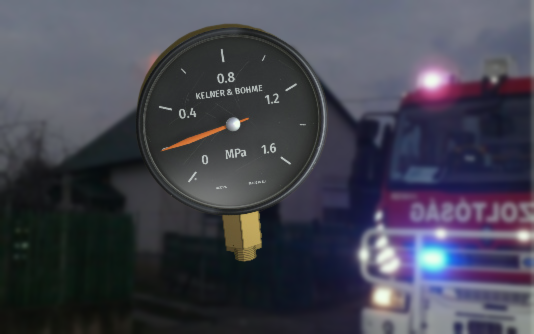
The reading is 0.2 MPa
